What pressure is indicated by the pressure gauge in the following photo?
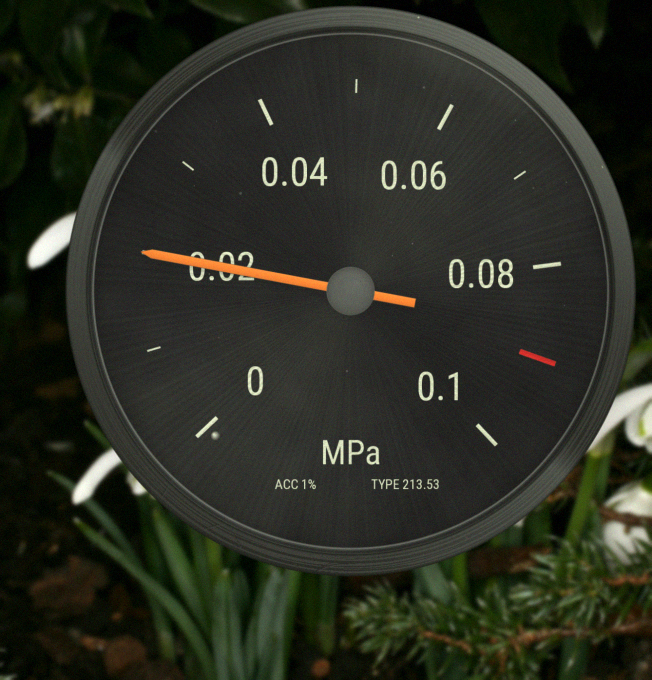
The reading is 0.02 MPa
